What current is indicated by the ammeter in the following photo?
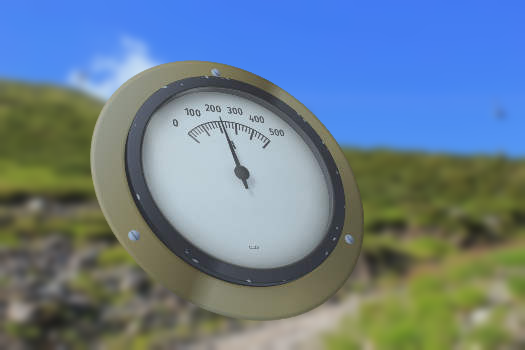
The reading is 200 A
